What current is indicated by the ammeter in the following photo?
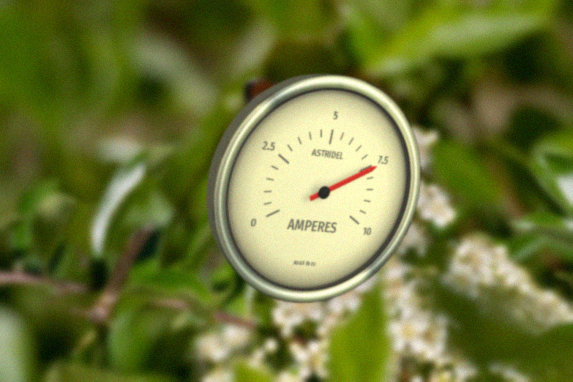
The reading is 7.5 A
